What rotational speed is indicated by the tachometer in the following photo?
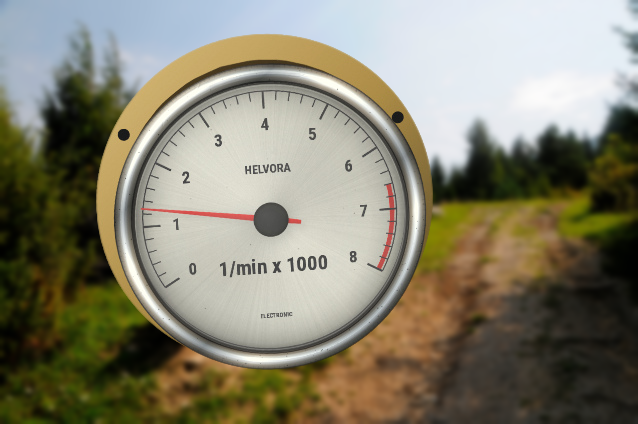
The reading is 1300 rpm
